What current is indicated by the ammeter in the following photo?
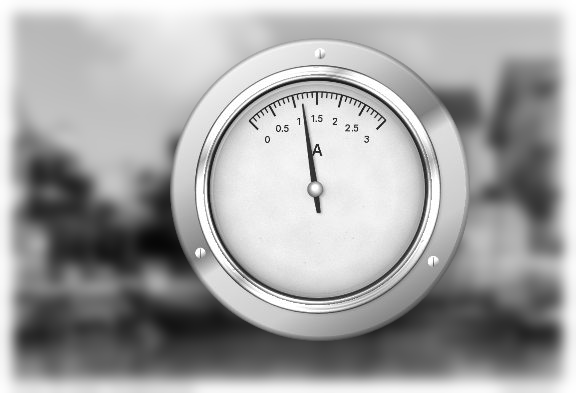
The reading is 1.2 A
